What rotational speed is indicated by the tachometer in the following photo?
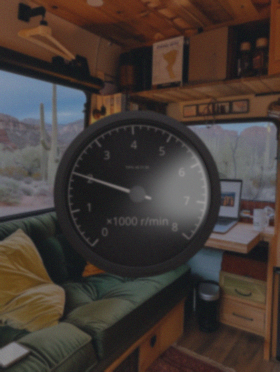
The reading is 2000 rpm
